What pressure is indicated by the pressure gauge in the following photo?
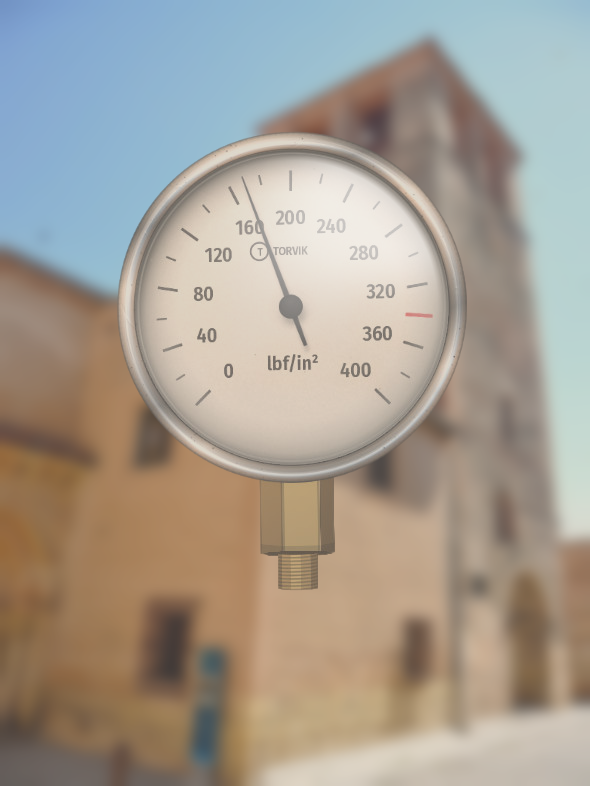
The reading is 170 psi
